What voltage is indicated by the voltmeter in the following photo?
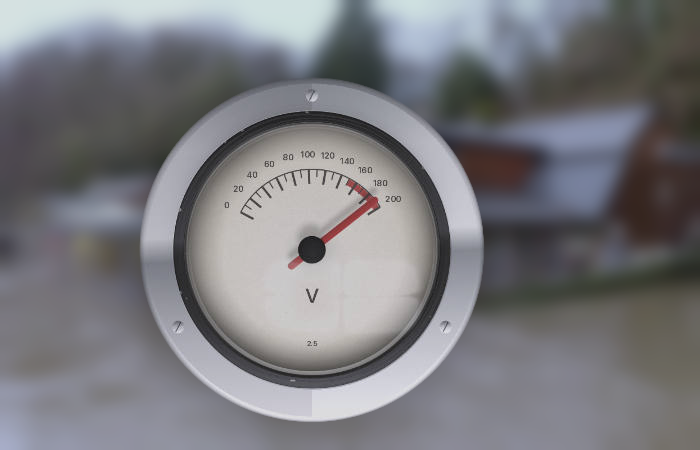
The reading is 190 V
